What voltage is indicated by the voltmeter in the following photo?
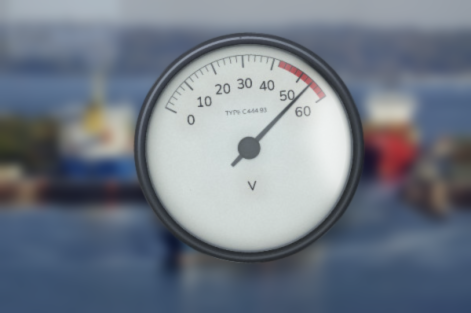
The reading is 54 V
